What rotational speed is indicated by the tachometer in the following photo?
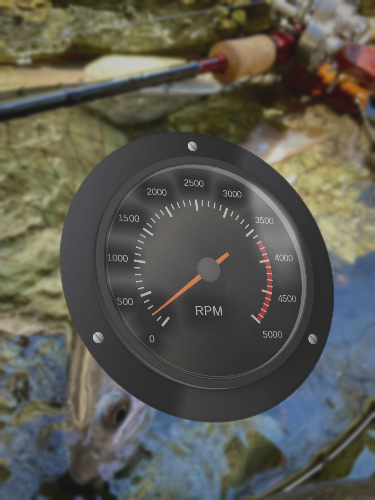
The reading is 200 rpm
